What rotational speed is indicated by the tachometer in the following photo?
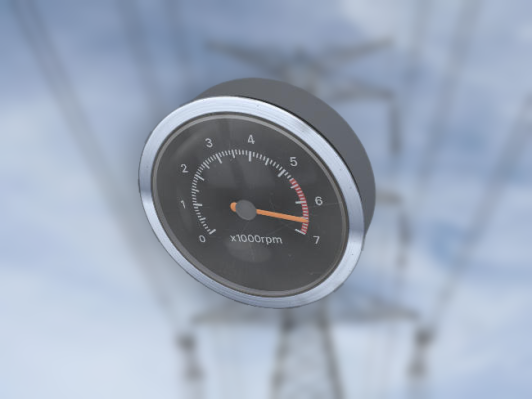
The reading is 6500 rpm
